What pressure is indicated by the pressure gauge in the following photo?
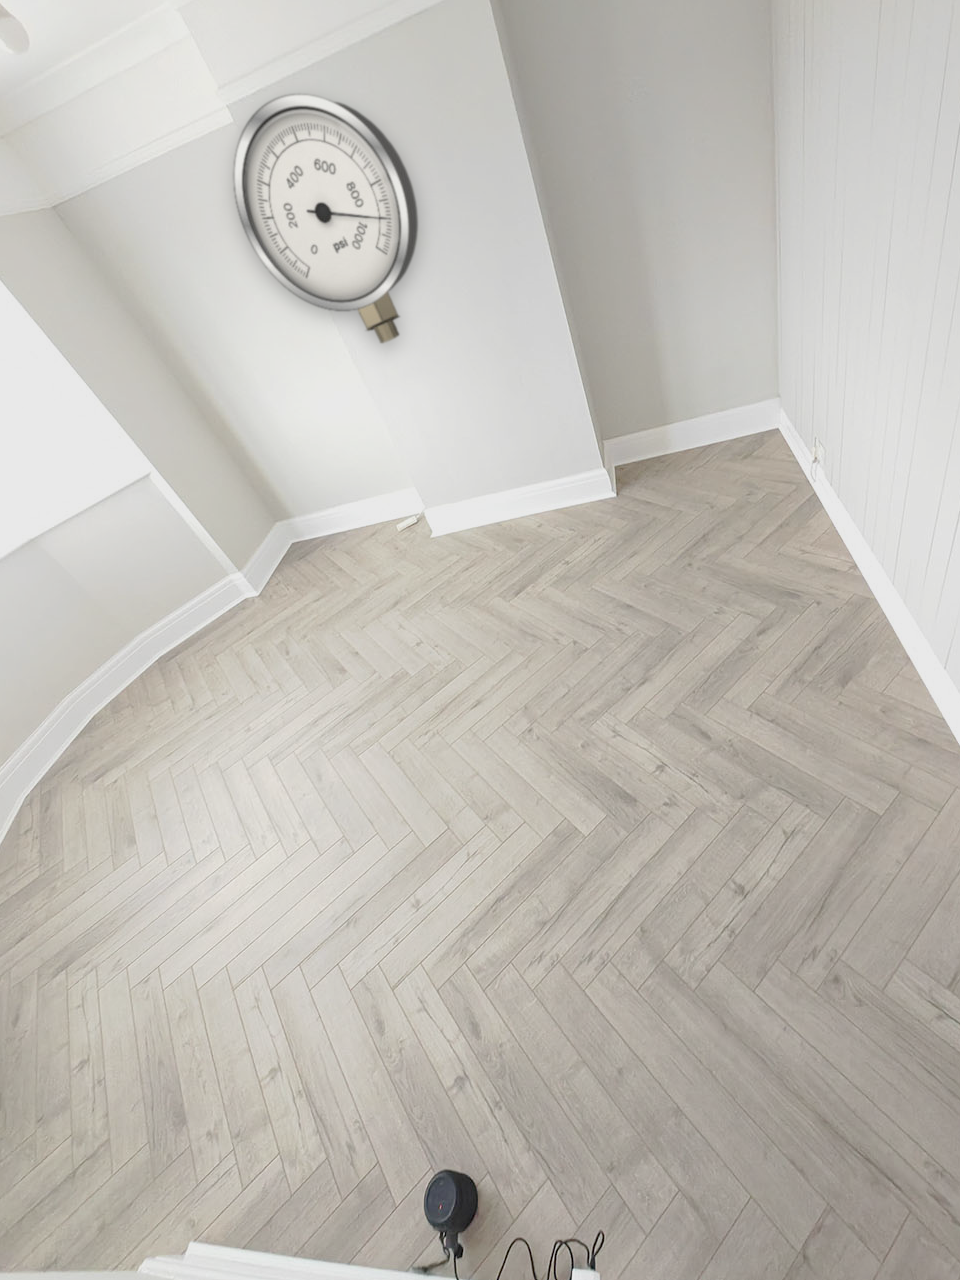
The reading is 900 psi
